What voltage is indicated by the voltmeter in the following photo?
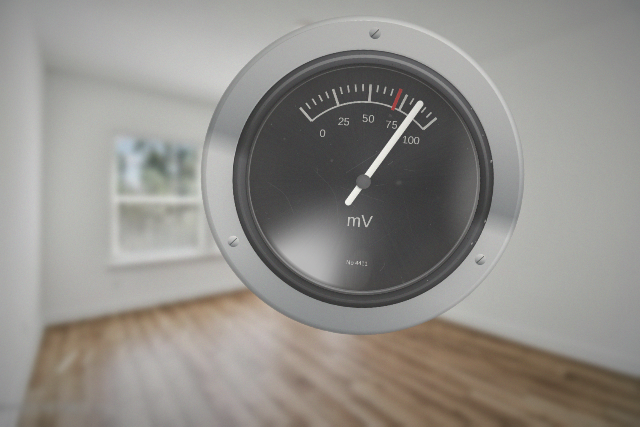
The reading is 85 mV
